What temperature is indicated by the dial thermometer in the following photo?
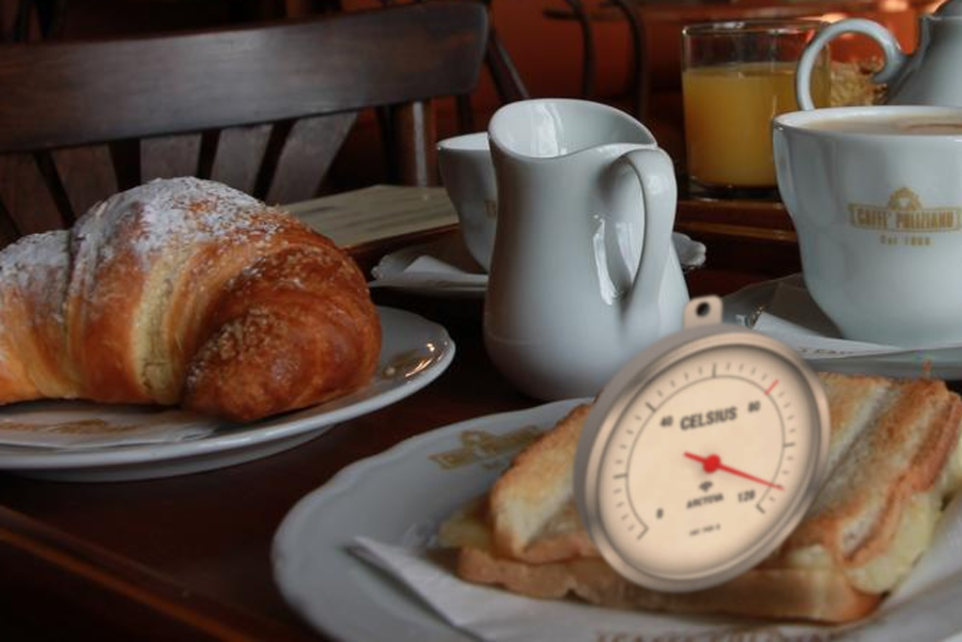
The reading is 112 °C
